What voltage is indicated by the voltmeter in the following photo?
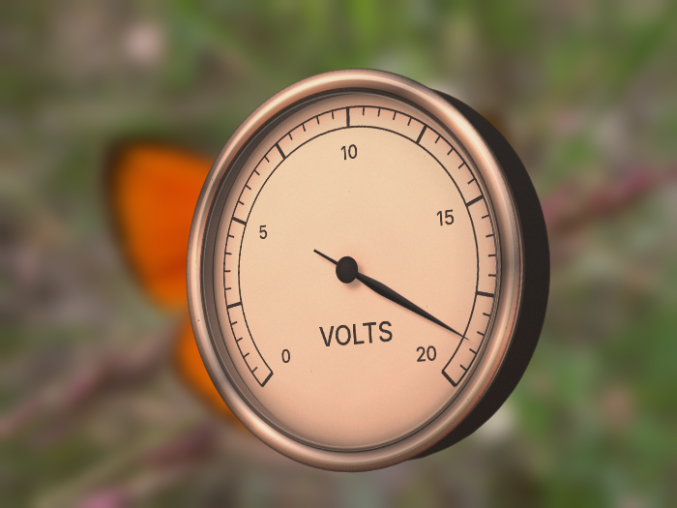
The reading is 18.75 V
